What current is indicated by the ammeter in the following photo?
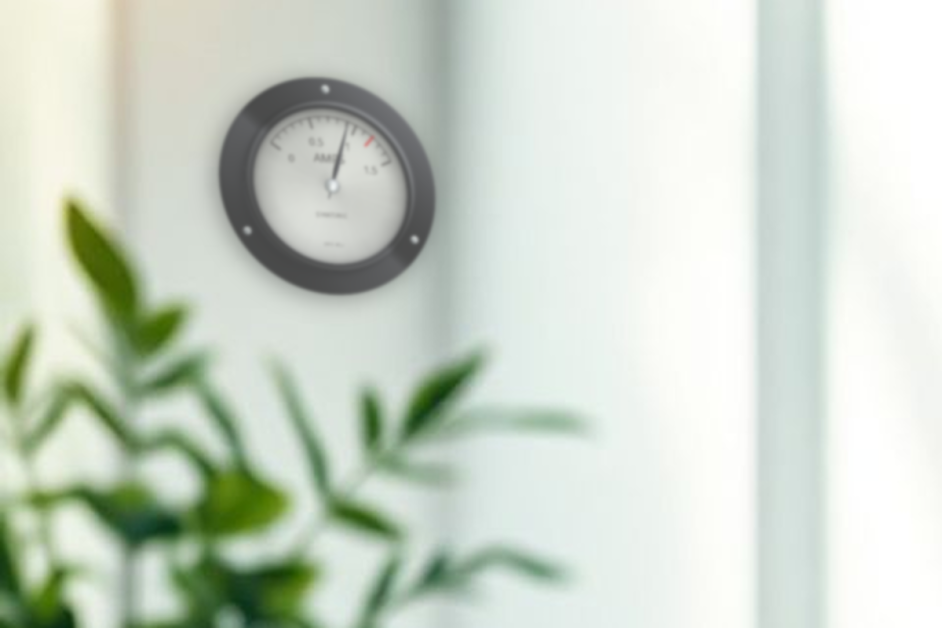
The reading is 0.9 A
